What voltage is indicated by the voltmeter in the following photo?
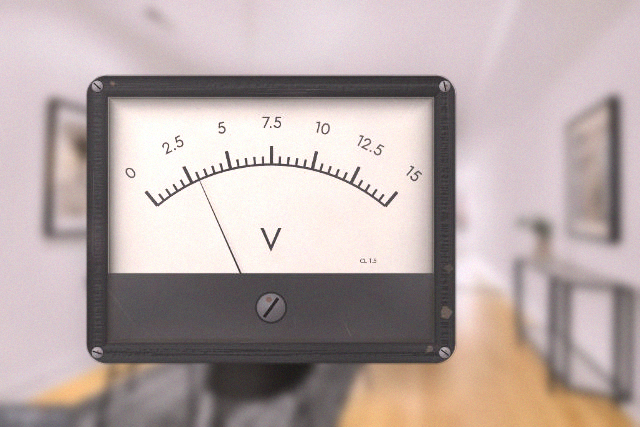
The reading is 3 V
